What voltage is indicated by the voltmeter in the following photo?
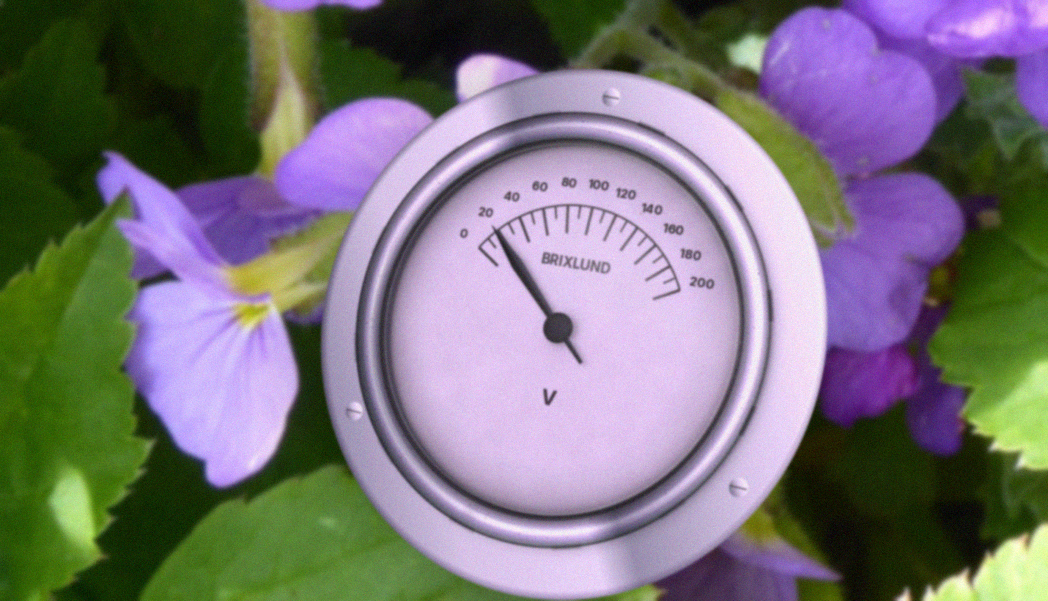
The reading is 20 V
